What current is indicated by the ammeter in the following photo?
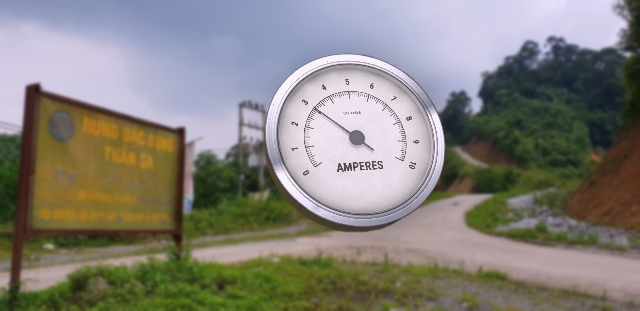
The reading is 3 A
